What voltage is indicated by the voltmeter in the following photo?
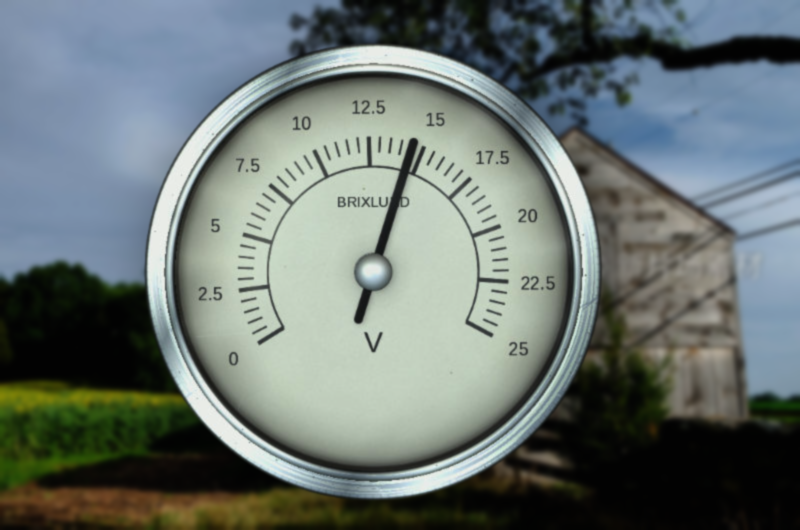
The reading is 14.5 V
